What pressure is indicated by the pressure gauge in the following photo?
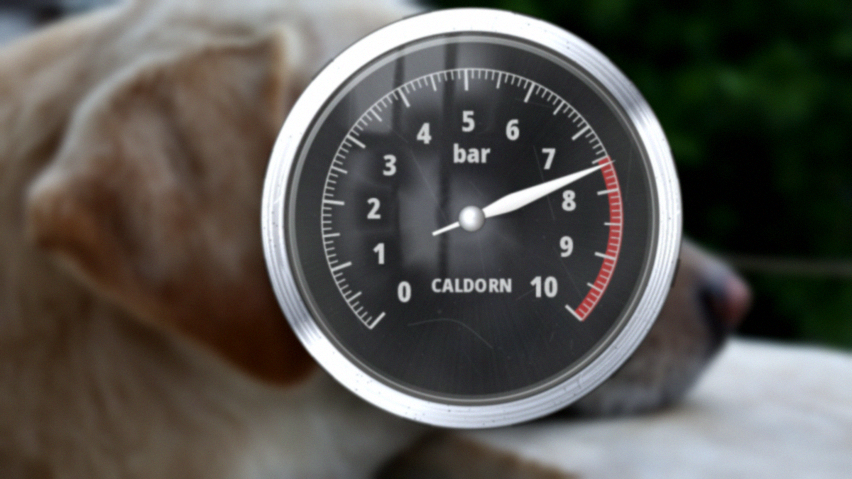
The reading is 7.6 bar
